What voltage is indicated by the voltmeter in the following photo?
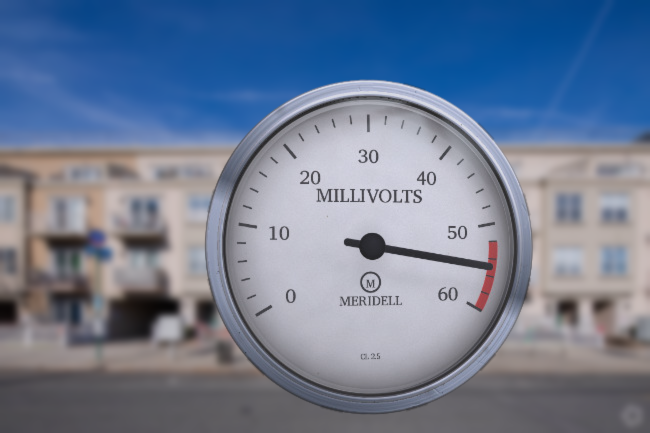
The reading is 55 mV
